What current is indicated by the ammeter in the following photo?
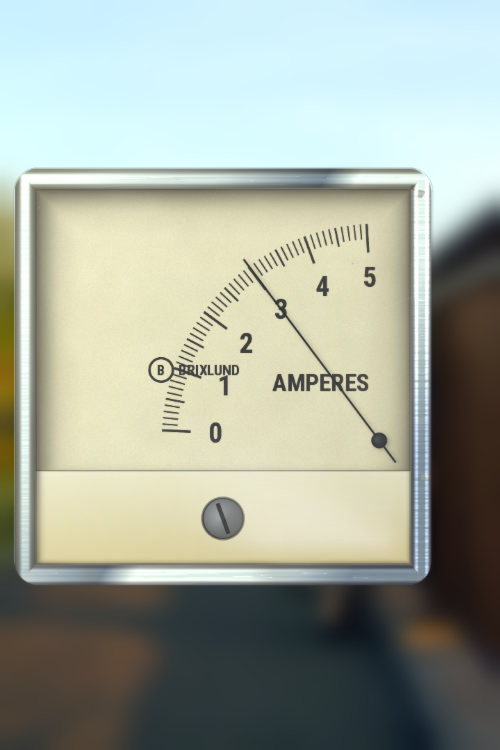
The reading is 3 A
